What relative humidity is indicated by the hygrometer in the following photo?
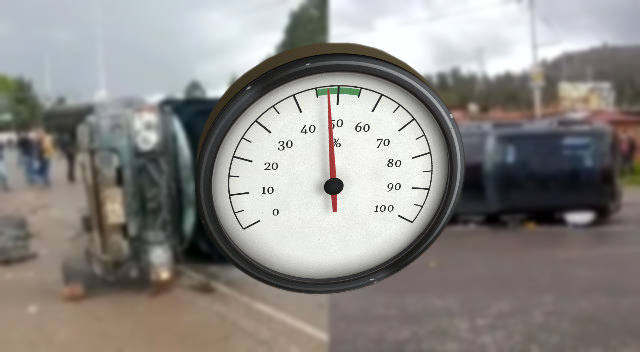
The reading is 47.5 %
